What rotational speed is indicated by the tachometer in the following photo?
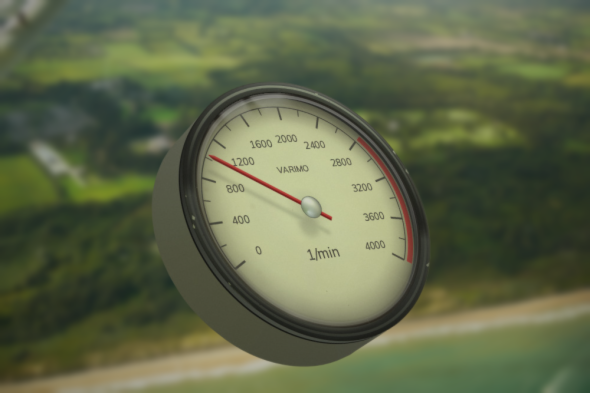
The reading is 1000 rpm
